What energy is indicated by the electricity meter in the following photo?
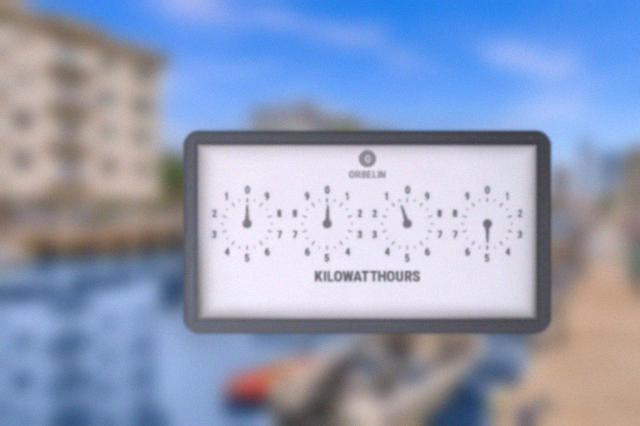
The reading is 5 kWh
